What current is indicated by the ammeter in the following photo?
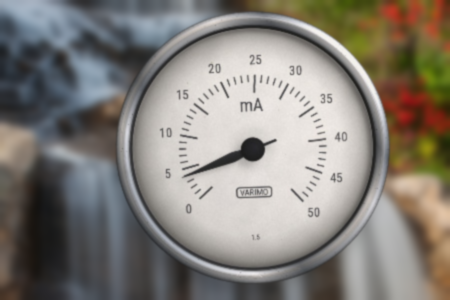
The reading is 4 mA
